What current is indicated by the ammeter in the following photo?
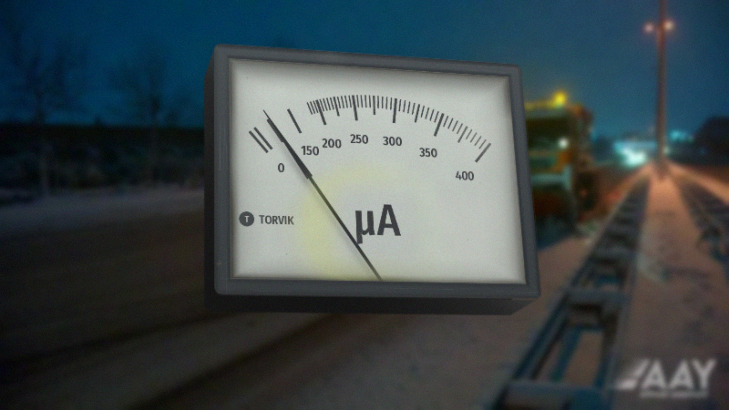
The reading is 100 µA
